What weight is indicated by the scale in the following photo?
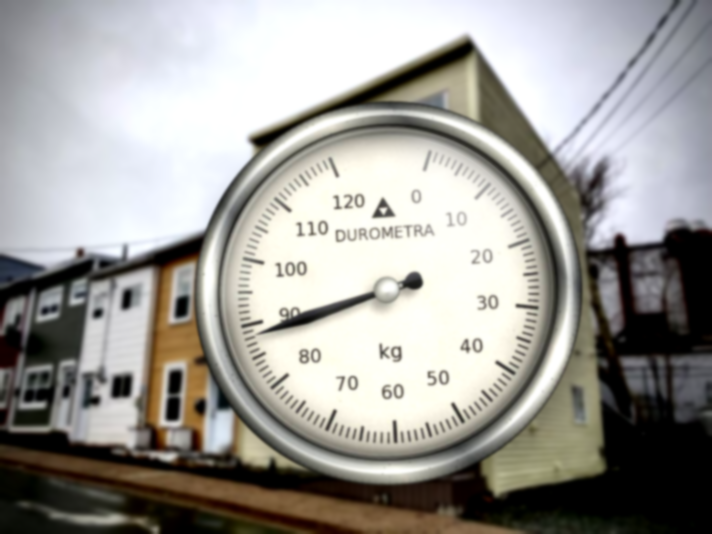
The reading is 88 kg
